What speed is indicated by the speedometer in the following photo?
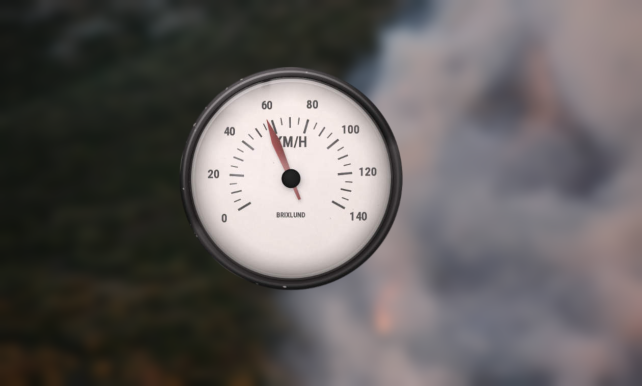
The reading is 57.5 km/h
